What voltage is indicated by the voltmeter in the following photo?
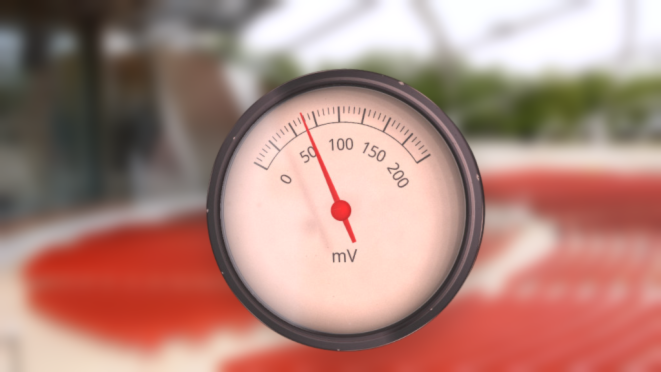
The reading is 65 mV
